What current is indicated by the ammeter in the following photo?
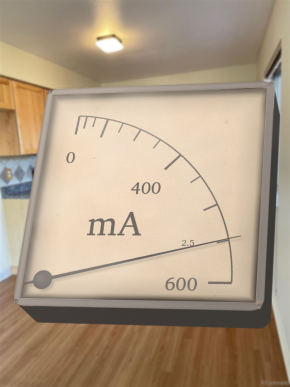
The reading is 550 mA
